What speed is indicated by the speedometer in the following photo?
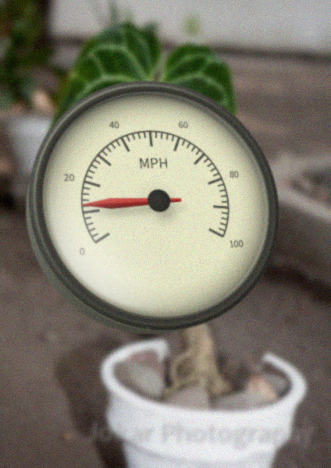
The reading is 12 mph
